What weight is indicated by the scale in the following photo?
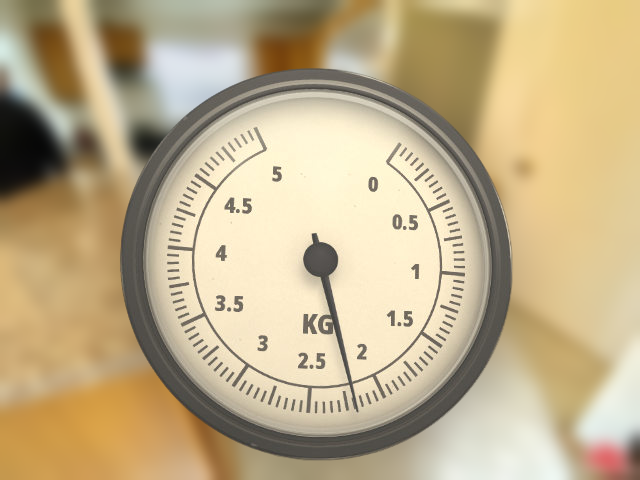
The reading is 2.2 kg
